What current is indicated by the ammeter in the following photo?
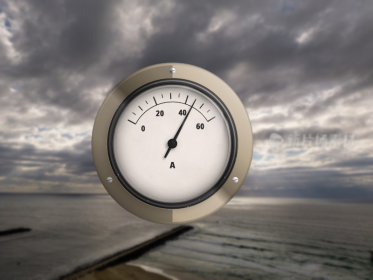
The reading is 45 A
